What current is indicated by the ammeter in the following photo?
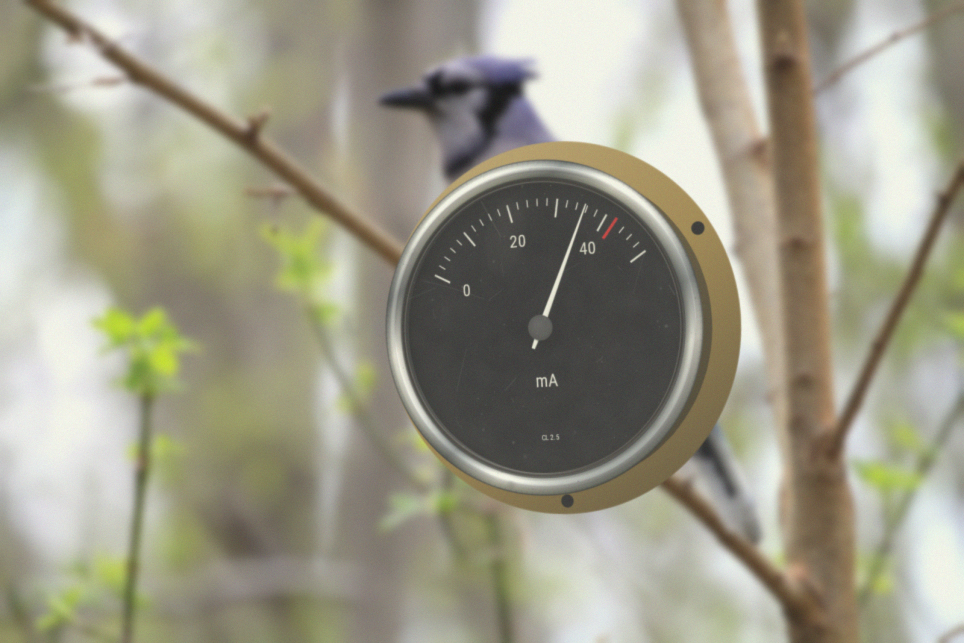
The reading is 36 mA
